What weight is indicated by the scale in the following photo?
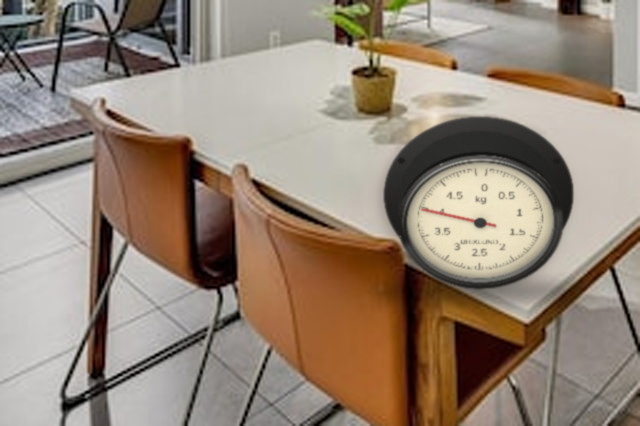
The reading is 4 kg
